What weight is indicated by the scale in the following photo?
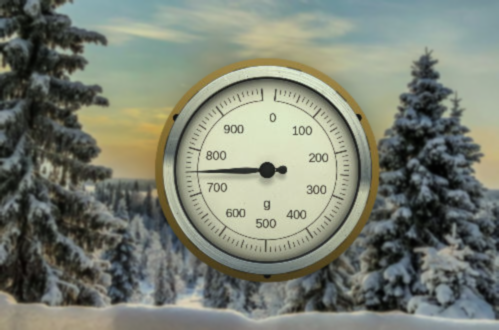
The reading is 750 g
